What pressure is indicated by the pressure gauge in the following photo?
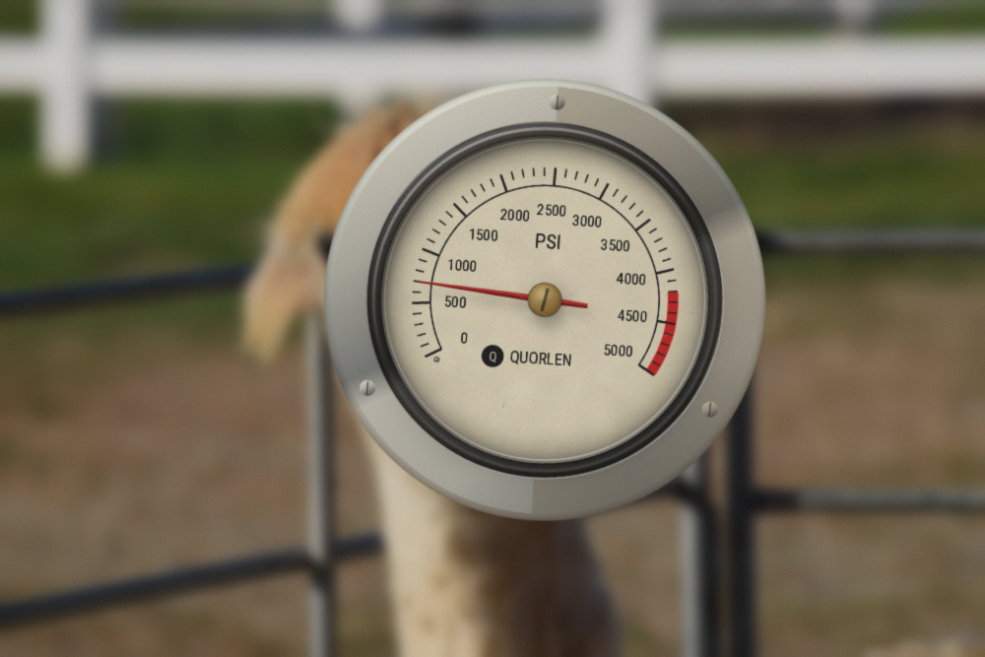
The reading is 700 psi
